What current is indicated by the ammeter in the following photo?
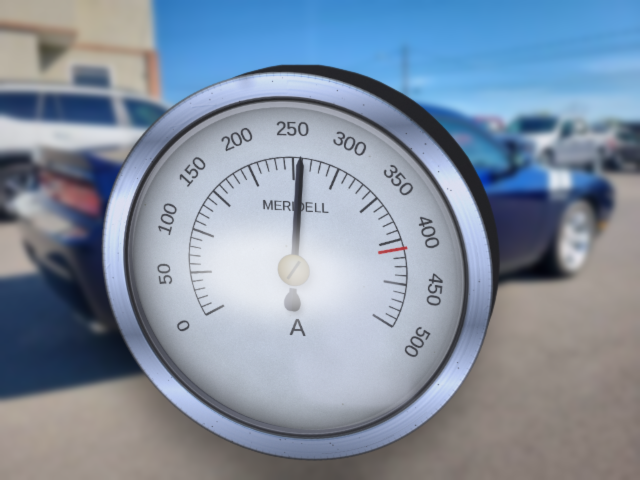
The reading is 260 A
